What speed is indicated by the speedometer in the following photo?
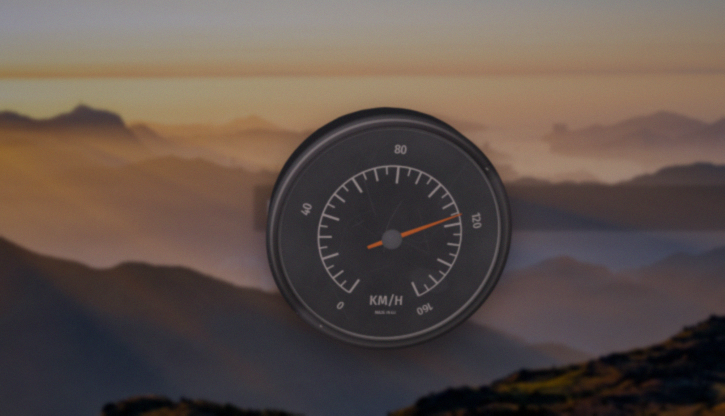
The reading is 115 km/h
